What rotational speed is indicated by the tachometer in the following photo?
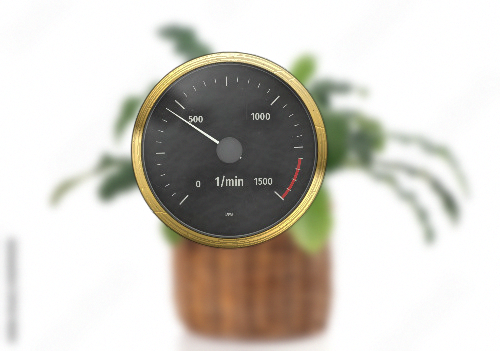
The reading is 450 rpm
